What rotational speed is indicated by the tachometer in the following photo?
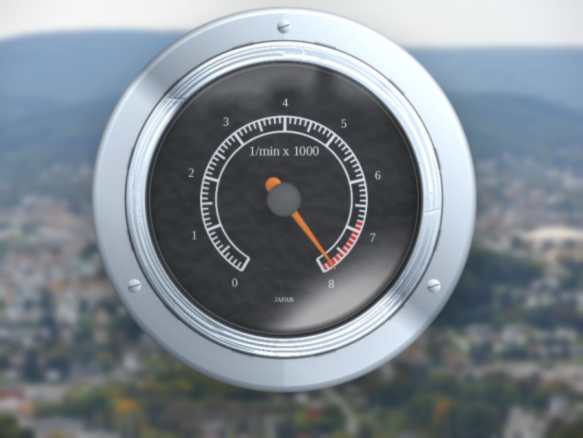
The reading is 7800 rpm
